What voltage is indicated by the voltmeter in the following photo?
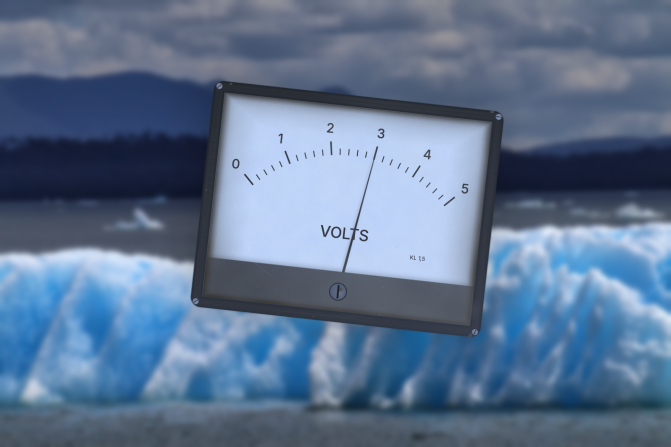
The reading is 3 V
